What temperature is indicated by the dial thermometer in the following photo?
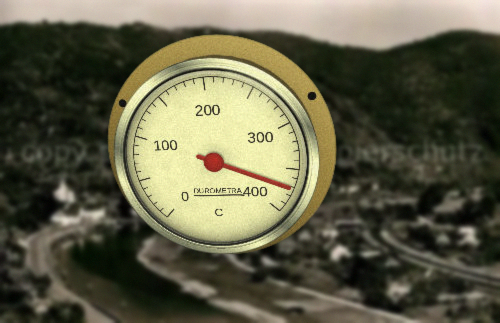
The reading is 370 °C
